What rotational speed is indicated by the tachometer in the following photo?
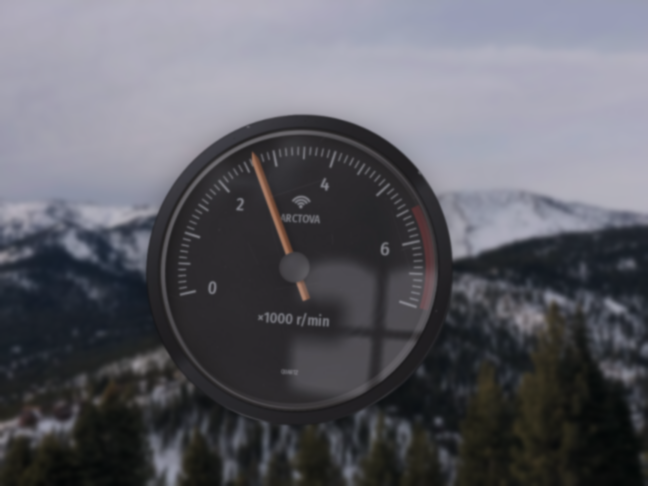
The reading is 2700 rpm
